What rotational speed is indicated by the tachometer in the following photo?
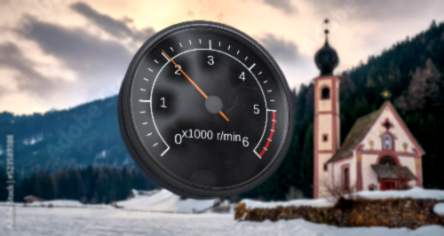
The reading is 2000 rpm
